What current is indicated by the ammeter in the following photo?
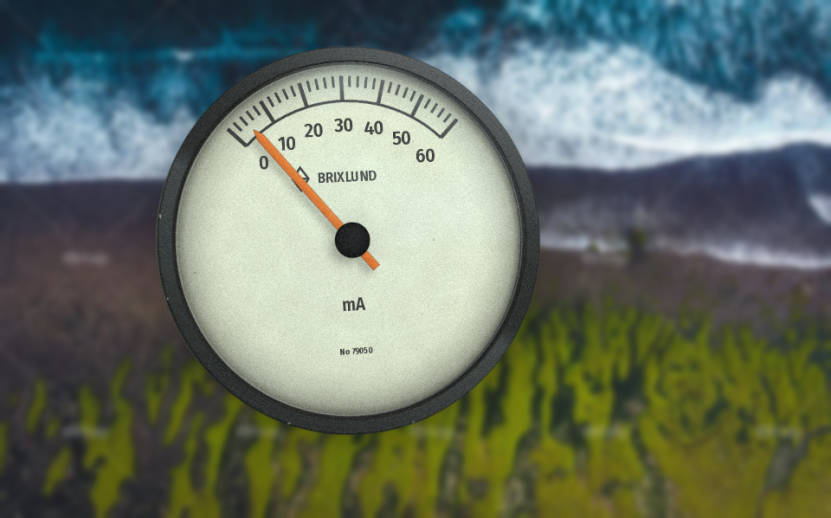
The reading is 4 mA
